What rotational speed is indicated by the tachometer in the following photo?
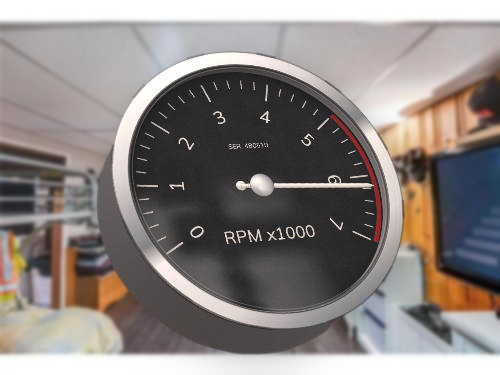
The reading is 6200 rpm
